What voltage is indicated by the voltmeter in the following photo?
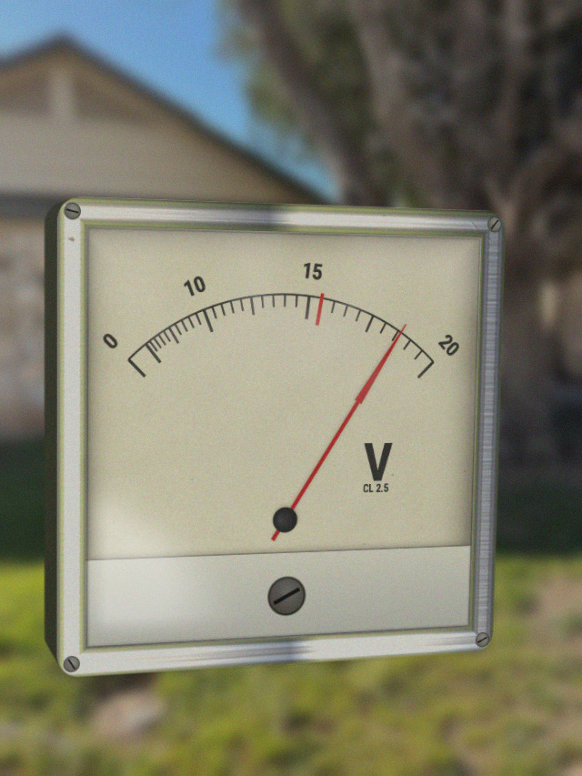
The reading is 18.5 V
